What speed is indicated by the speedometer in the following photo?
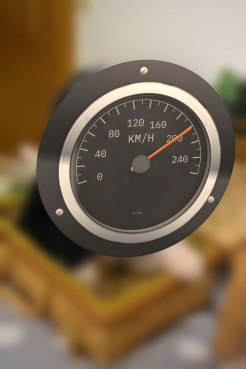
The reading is 200 km/h
